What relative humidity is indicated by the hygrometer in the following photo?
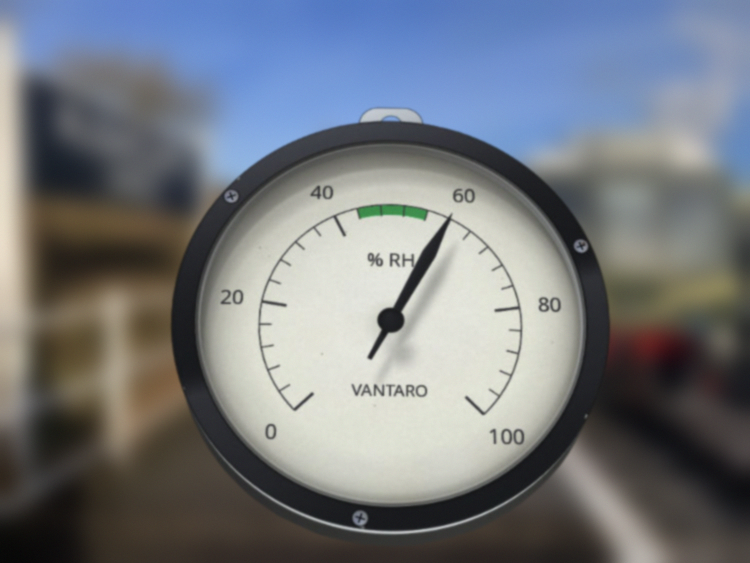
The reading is 60 %
